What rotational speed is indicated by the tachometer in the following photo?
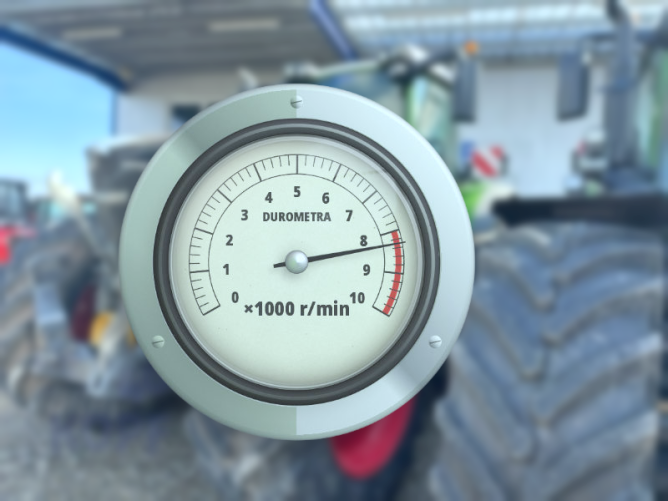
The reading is 8300 rpm
